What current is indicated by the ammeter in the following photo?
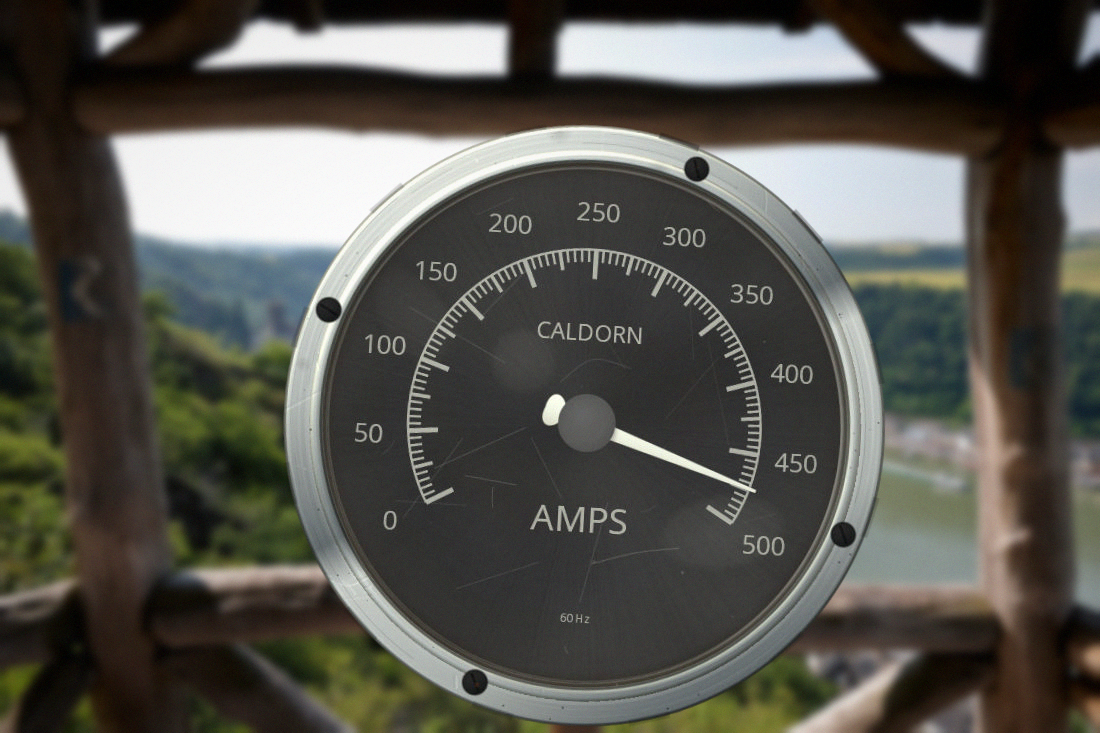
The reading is 475 A
